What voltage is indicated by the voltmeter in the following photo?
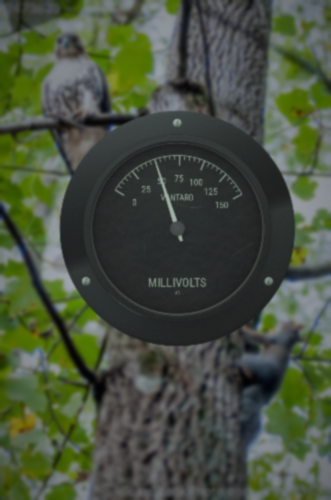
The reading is 50 mV
